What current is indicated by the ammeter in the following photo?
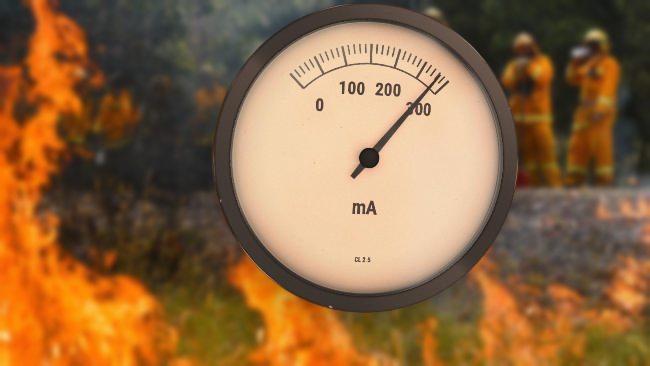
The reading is 280 mA
